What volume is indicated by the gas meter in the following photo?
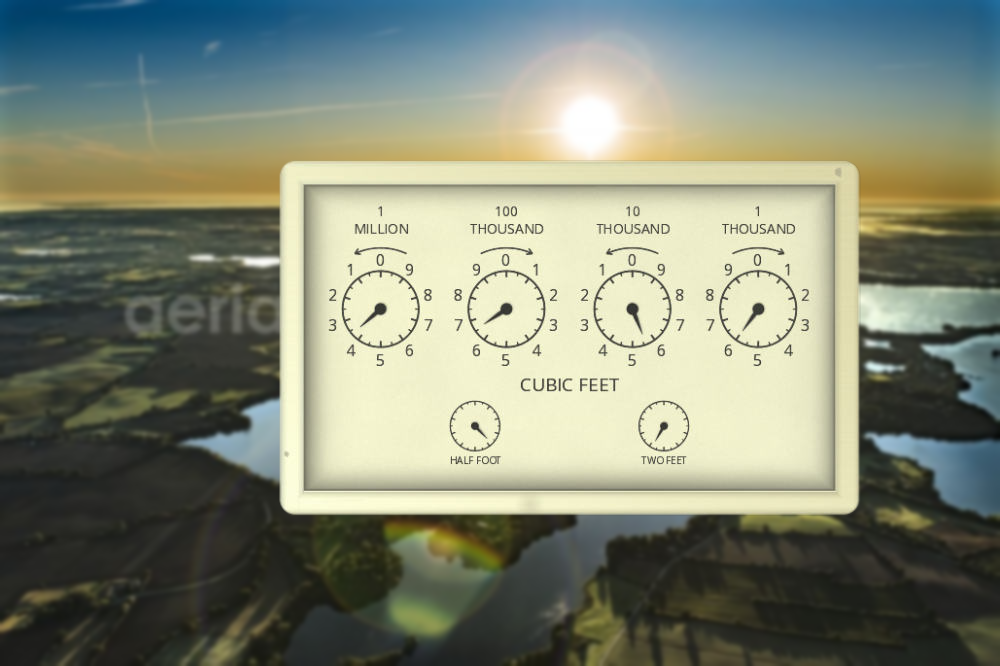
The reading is 365600 ft³
